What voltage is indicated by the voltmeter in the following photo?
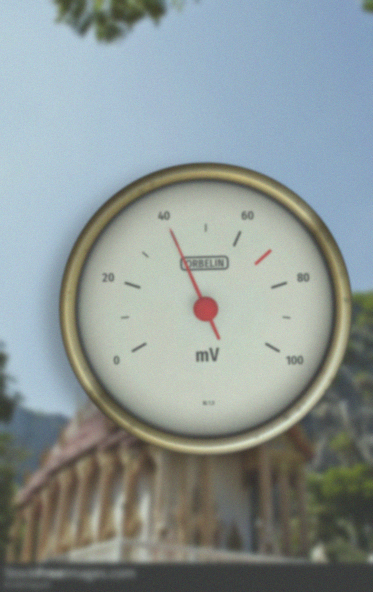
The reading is 40 mV
